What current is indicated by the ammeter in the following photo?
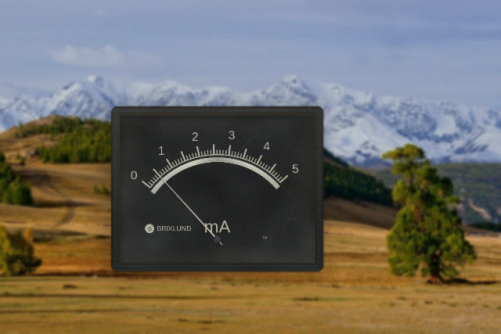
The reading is 0.5 mA
